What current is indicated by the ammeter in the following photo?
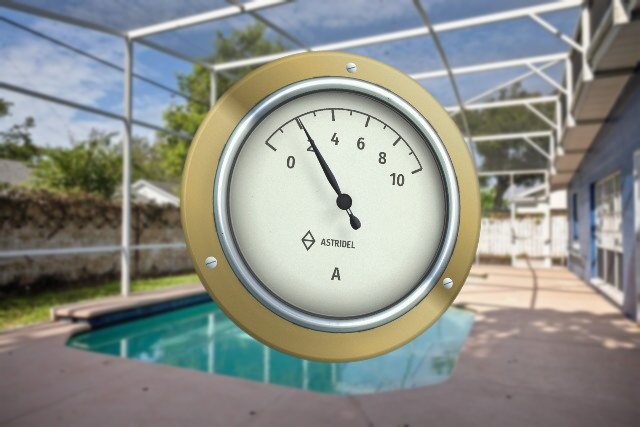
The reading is 2 A
